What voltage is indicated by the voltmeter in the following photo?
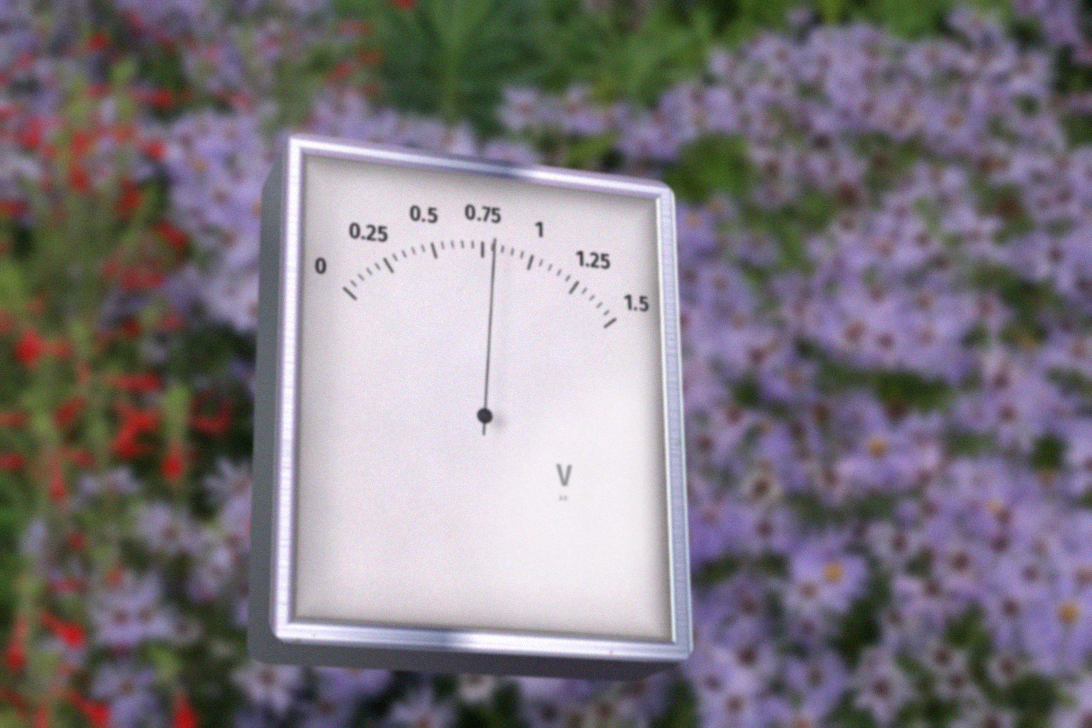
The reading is 0.8 V
